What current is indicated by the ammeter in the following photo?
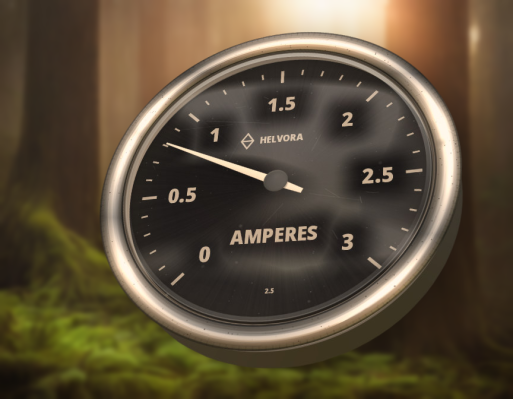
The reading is 0.8 A
